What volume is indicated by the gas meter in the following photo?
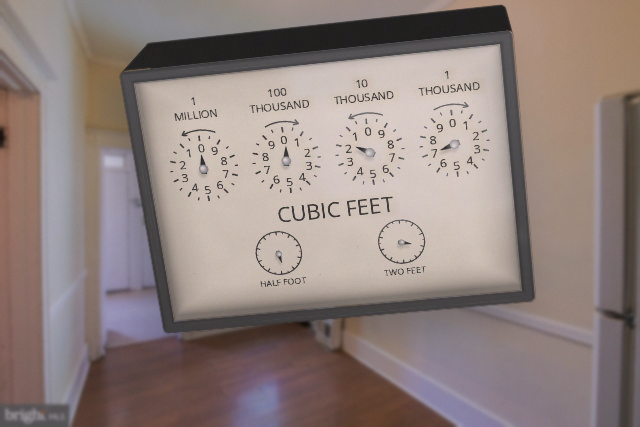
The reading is 1700 ft³
